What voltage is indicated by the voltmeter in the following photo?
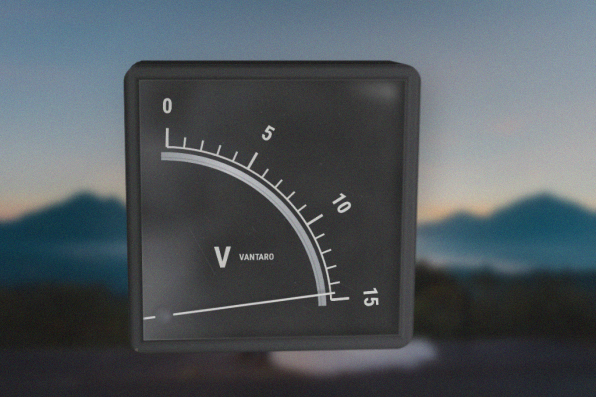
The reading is 14.5 V
